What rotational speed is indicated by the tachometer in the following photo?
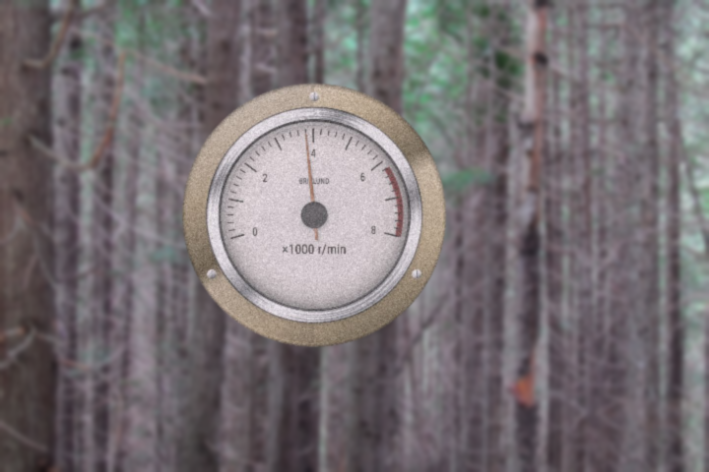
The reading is 3800 rpm
